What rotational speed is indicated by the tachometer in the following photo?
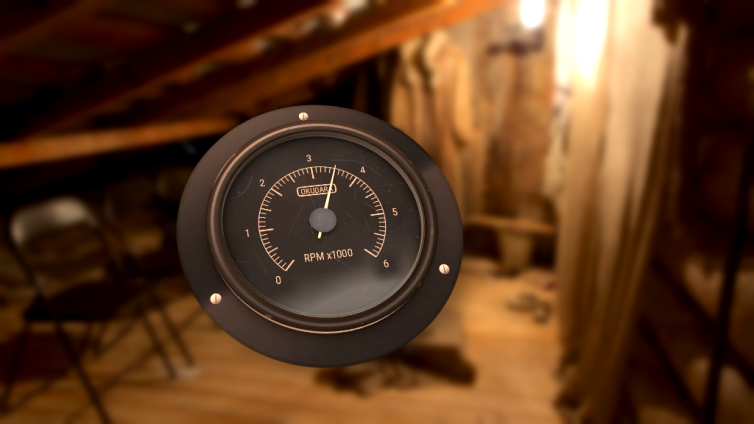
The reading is 3500 rpm
